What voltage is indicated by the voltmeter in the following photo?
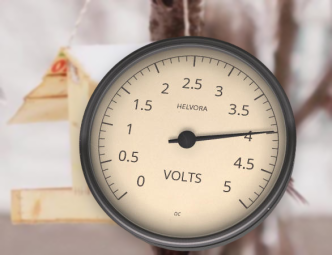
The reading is 4 V
